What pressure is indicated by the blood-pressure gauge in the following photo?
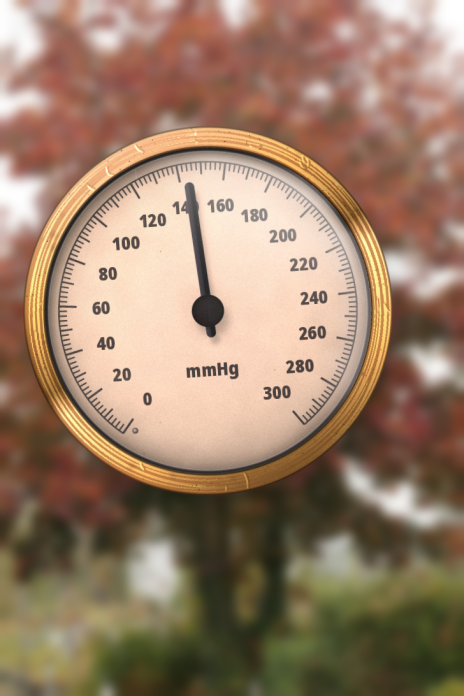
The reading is 144 mmHg
